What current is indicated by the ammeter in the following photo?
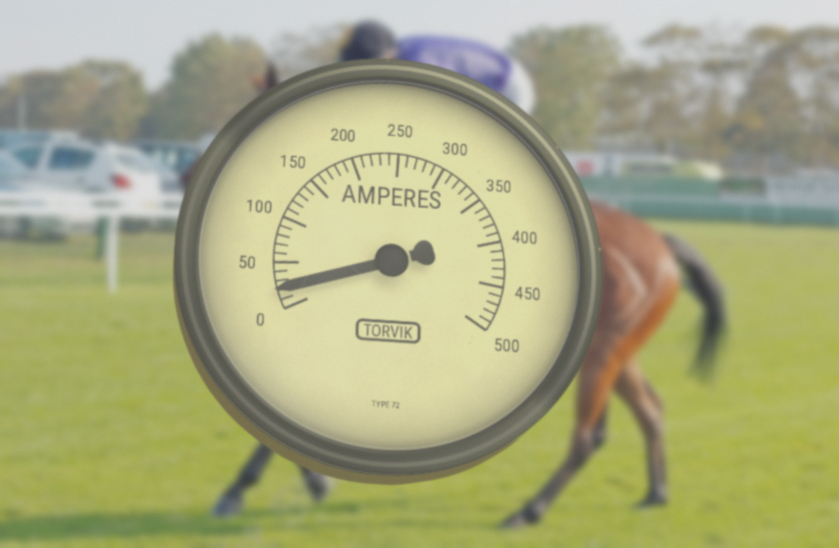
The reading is 20 A
